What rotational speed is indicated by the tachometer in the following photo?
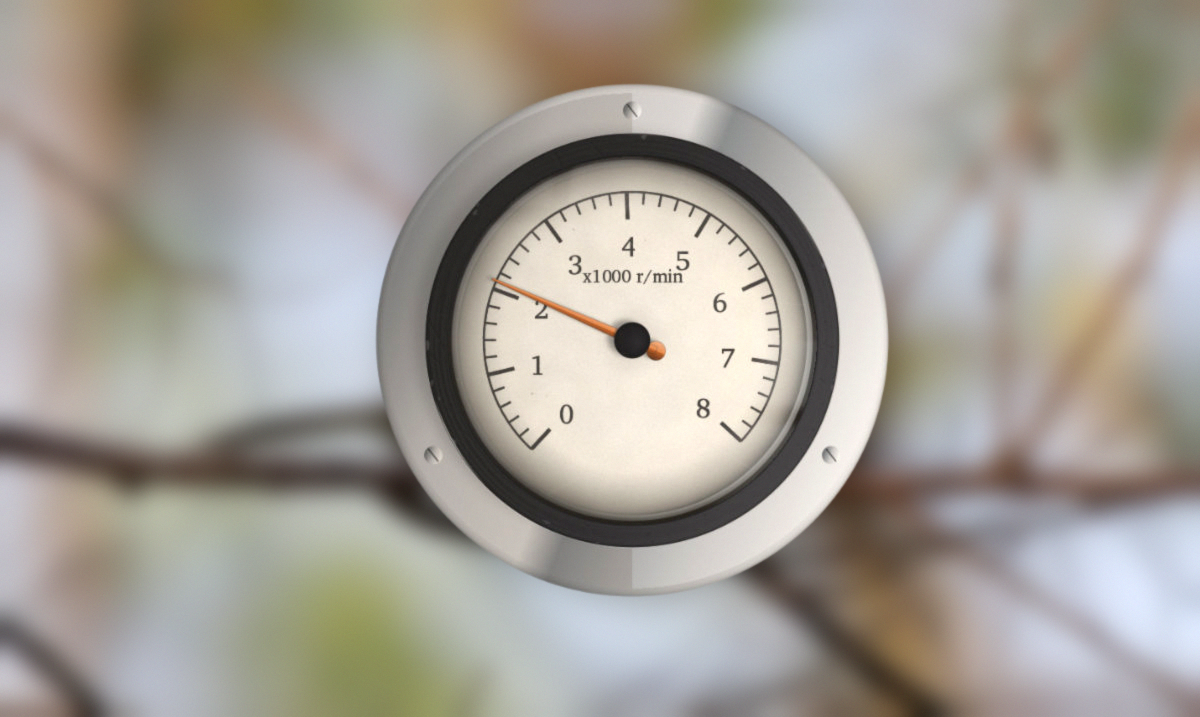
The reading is 2100 rpm
